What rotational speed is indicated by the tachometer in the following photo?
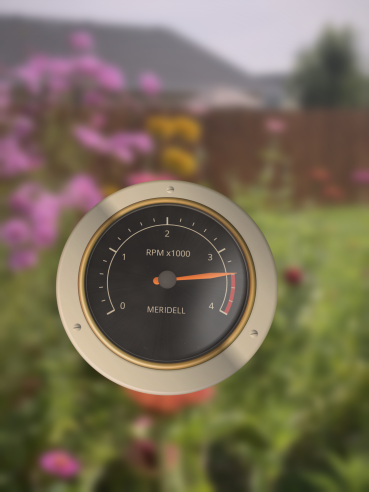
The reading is 3400 rpm
